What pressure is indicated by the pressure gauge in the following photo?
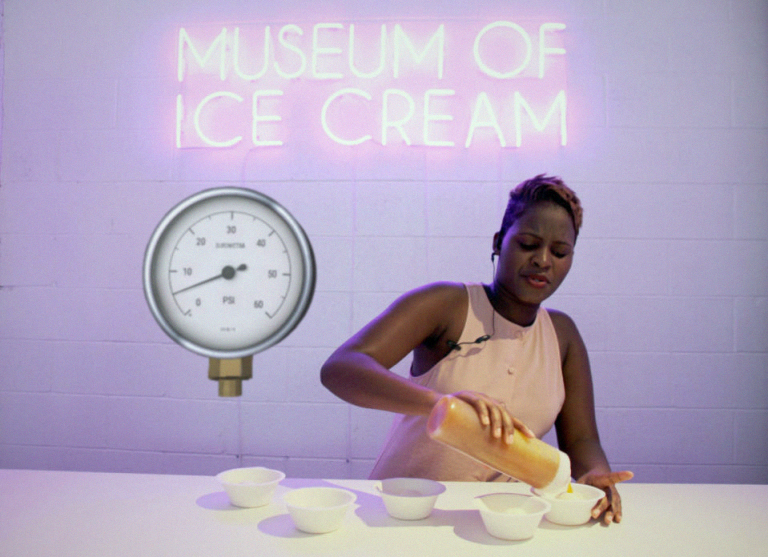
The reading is 5 psi
